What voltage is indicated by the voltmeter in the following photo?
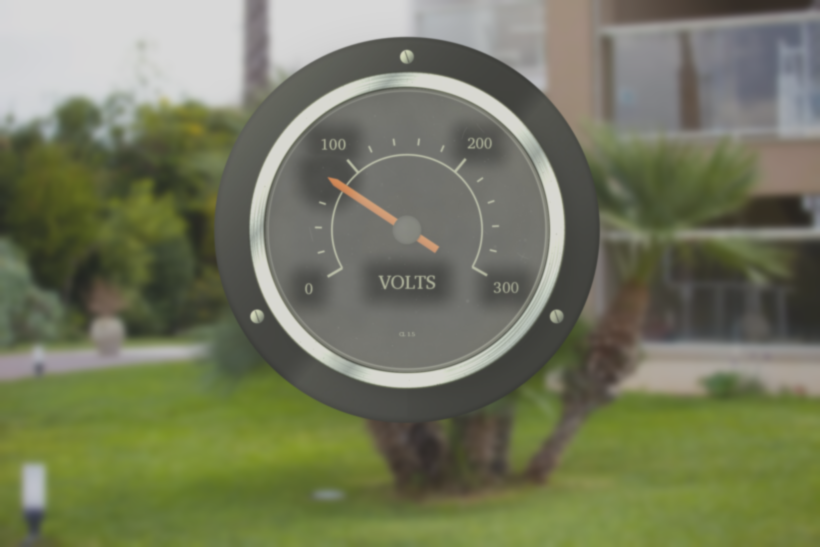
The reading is 80 V
